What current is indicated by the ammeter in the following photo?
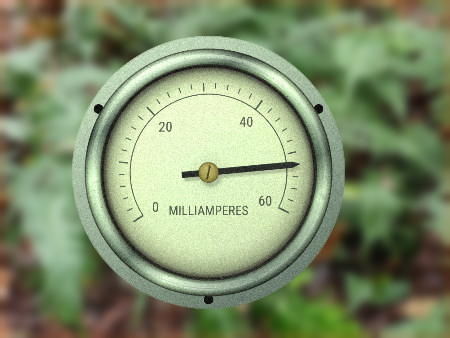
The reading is 52 mA
